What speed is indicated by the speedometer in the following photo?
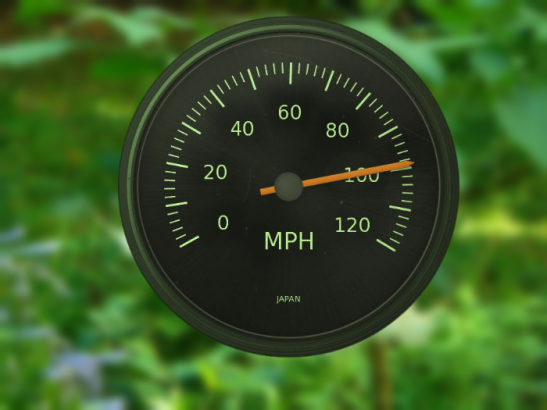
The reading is 99 mph
